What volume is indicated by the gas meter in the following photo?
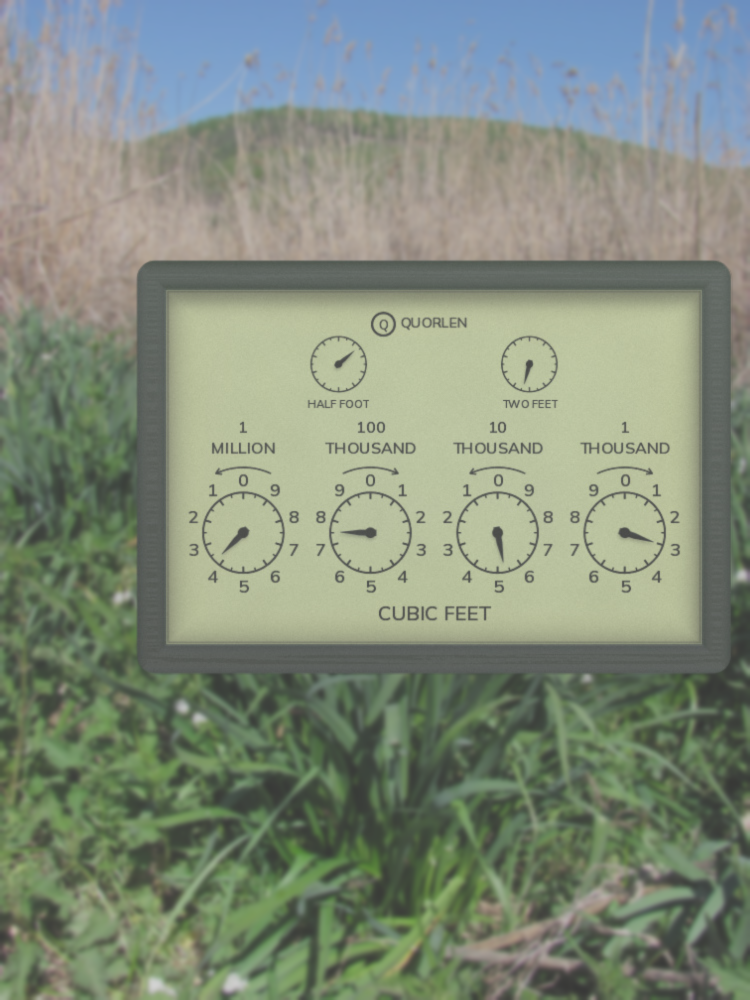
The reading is 375300 ft³
